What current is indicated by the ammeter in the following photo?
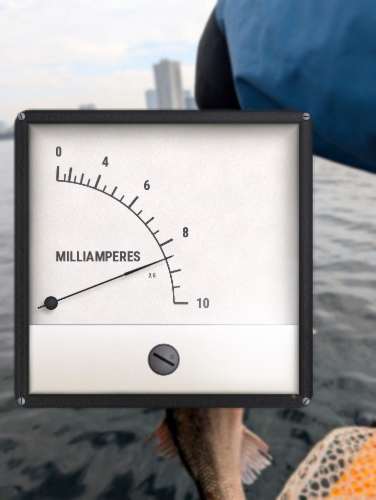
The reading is 8.5 mA
